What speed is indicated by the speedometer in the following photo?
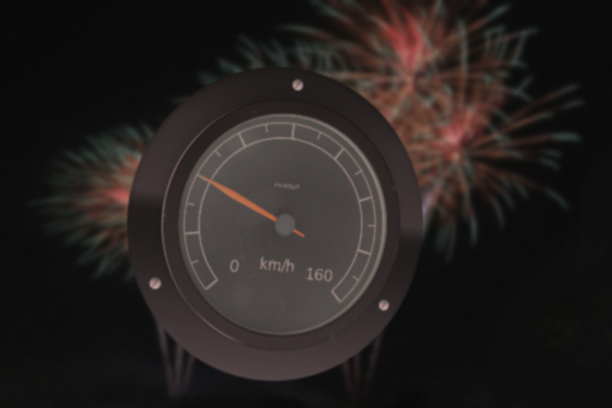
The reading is 40 km/h
